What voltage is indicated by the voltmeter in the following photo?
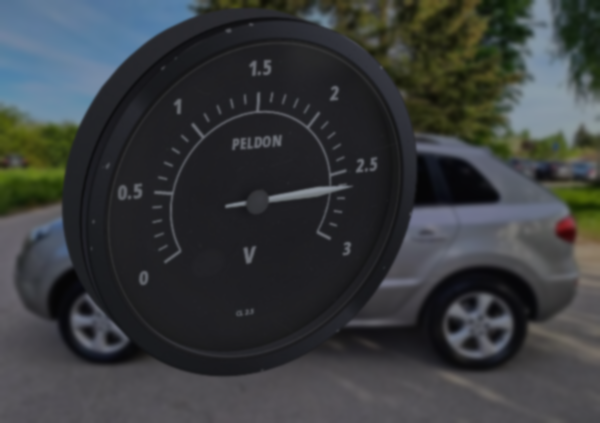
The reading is 2.6 V
